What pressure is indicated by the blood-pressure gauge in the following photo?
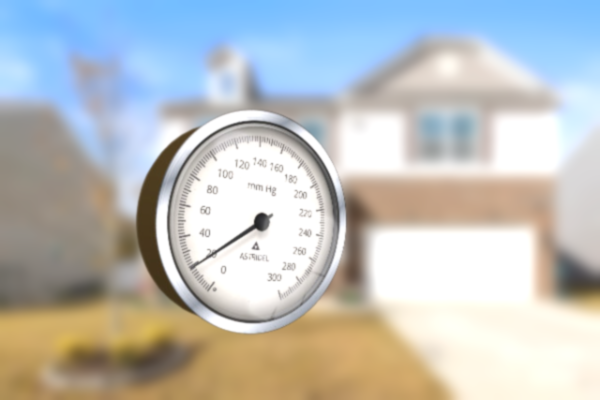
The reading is 20 mmHg
